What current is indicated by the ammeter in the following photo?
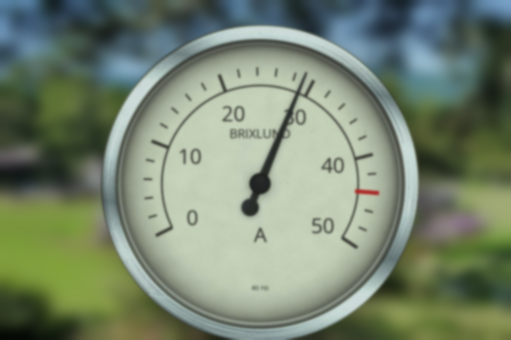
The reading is 29 A
